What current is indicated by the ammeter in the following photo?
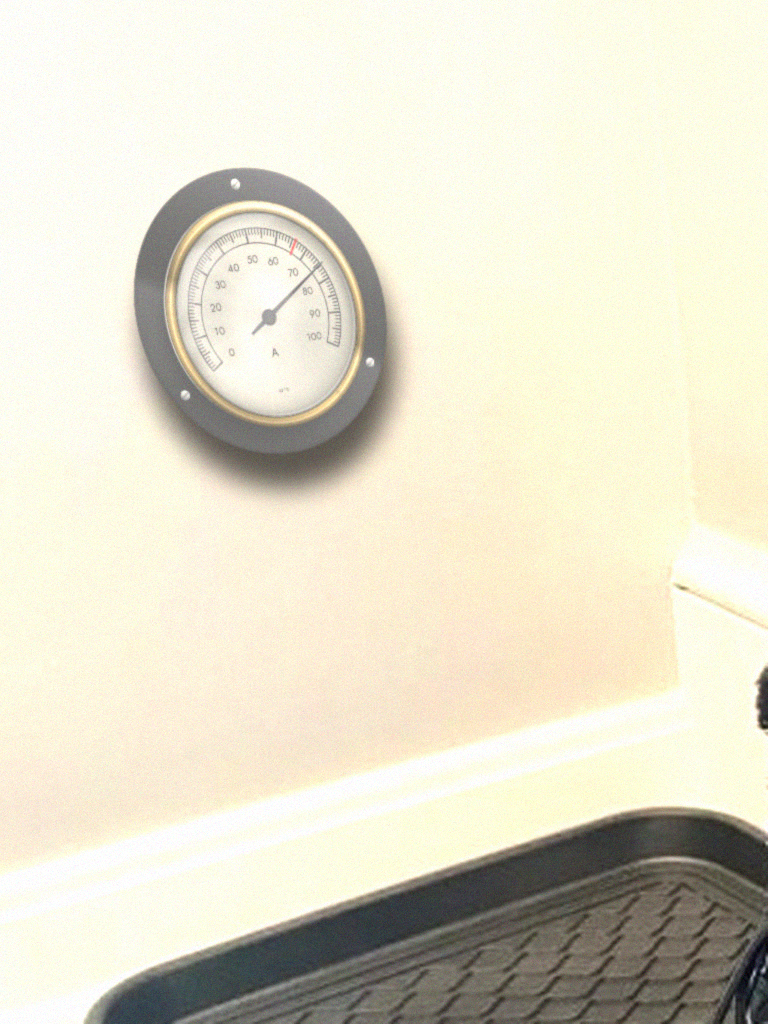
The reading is 75 A
